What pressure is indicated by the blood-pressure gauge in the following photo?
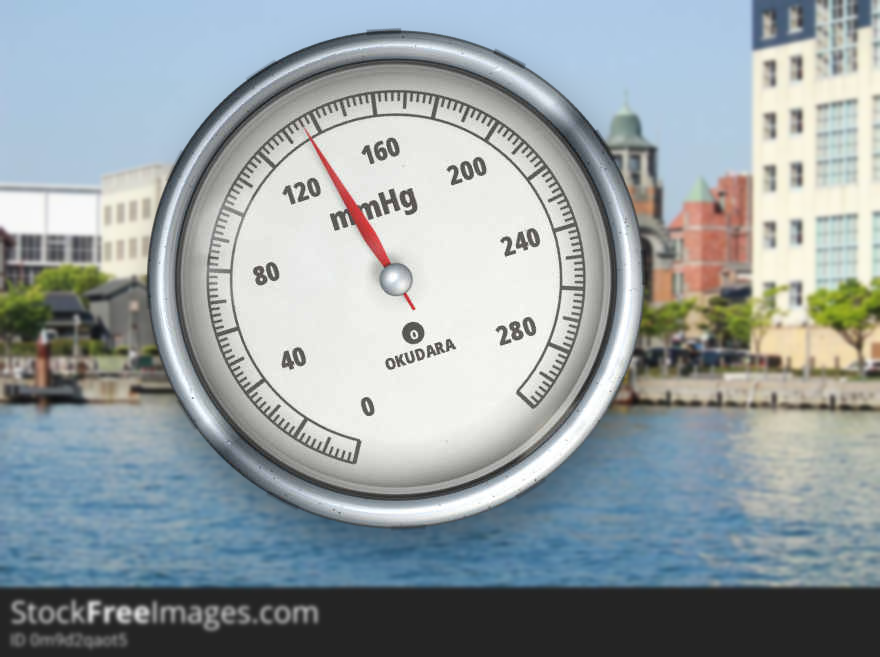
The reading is 136 mmHg
